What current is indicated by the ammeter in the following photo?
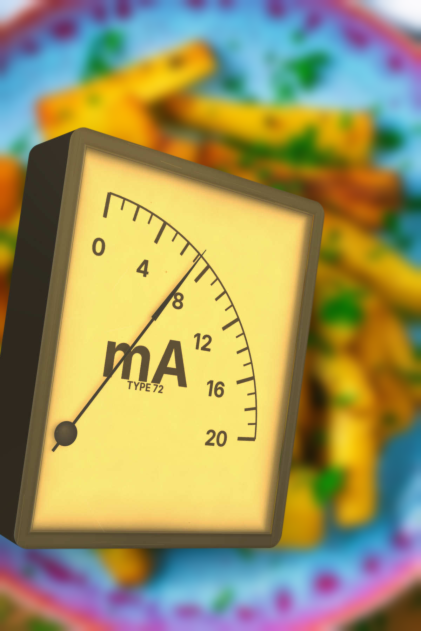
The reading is 7 mA
